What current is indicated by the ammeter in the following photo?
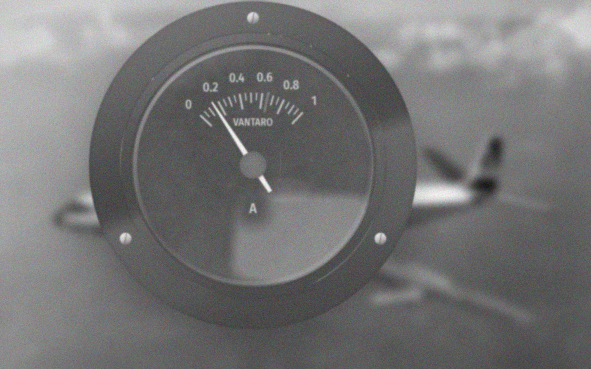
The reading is 0.15 A
